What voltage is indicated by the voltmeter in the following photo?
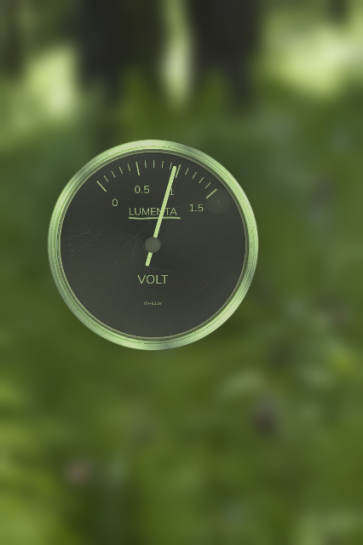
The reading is 0.95 V
